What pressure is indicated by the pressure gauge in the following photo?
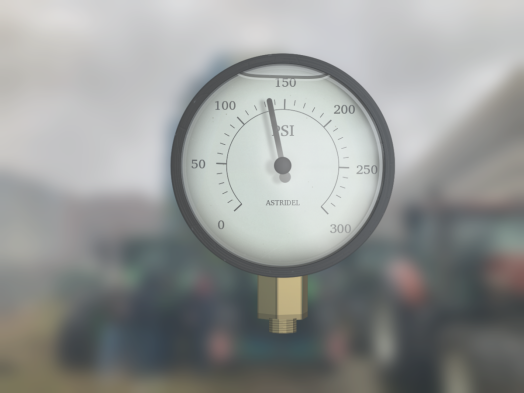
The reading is 135 psi
